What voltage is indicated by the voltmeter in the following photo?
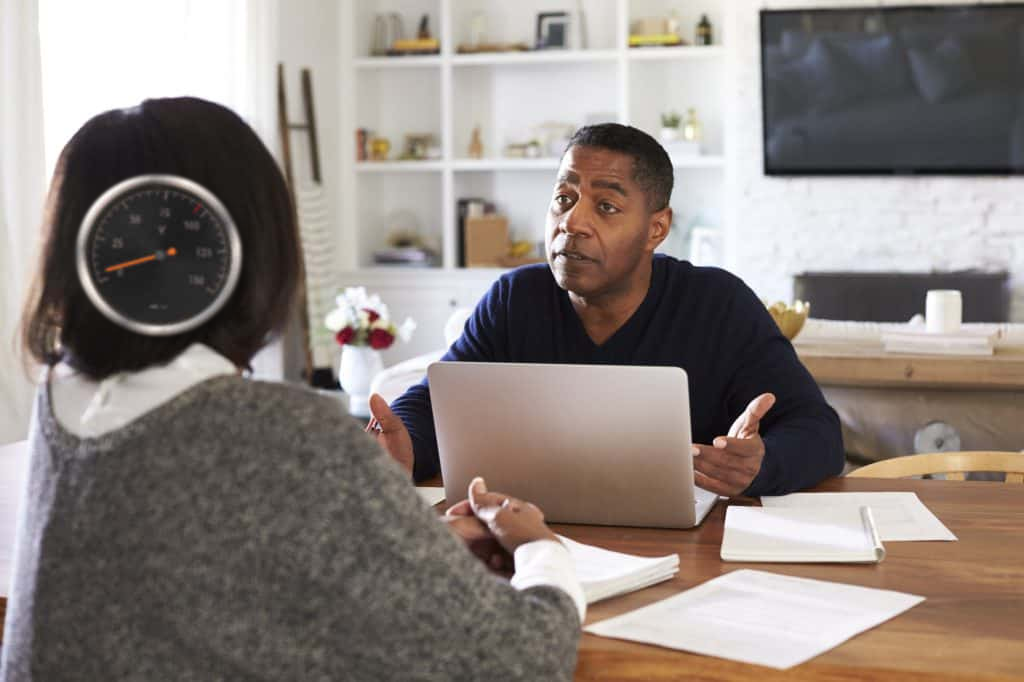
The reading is 5 V
